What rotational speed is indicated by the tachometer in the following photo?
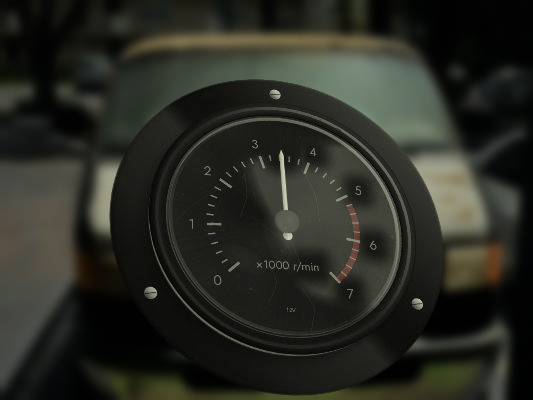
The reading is 3400 rpm
